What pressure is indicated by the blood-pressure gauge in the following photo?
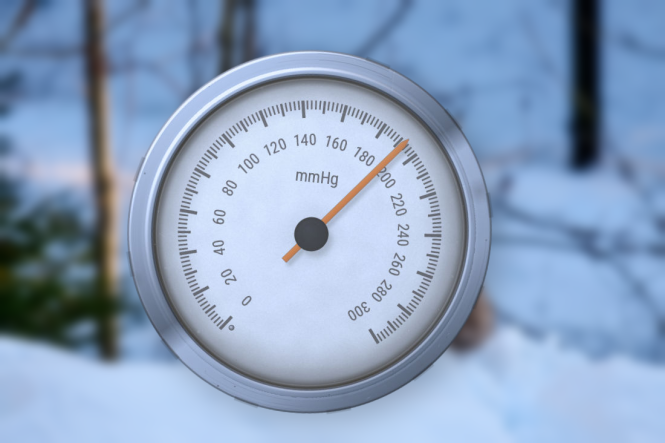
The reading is 192 mmHg
